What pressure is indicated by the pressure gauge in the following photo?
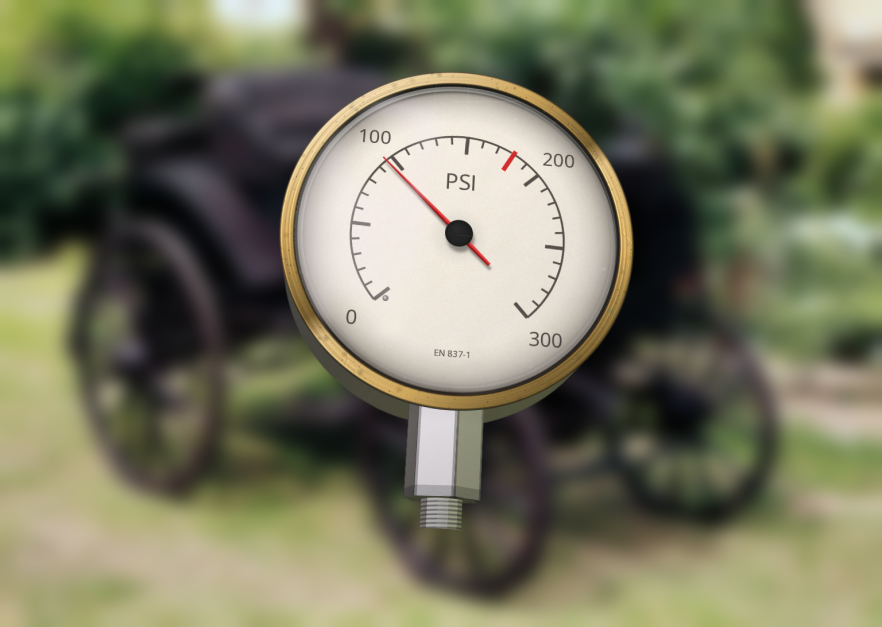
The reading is 95 psi
